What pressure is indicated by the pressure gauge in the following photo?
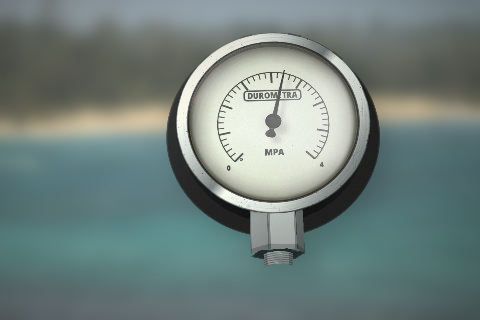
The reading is 2.2 MPa
